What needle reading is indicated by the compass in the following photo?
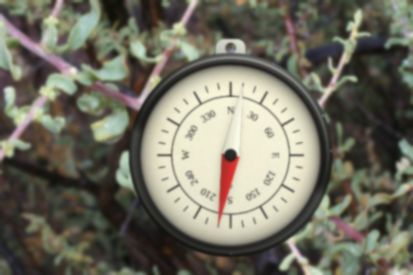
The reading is 190 °
